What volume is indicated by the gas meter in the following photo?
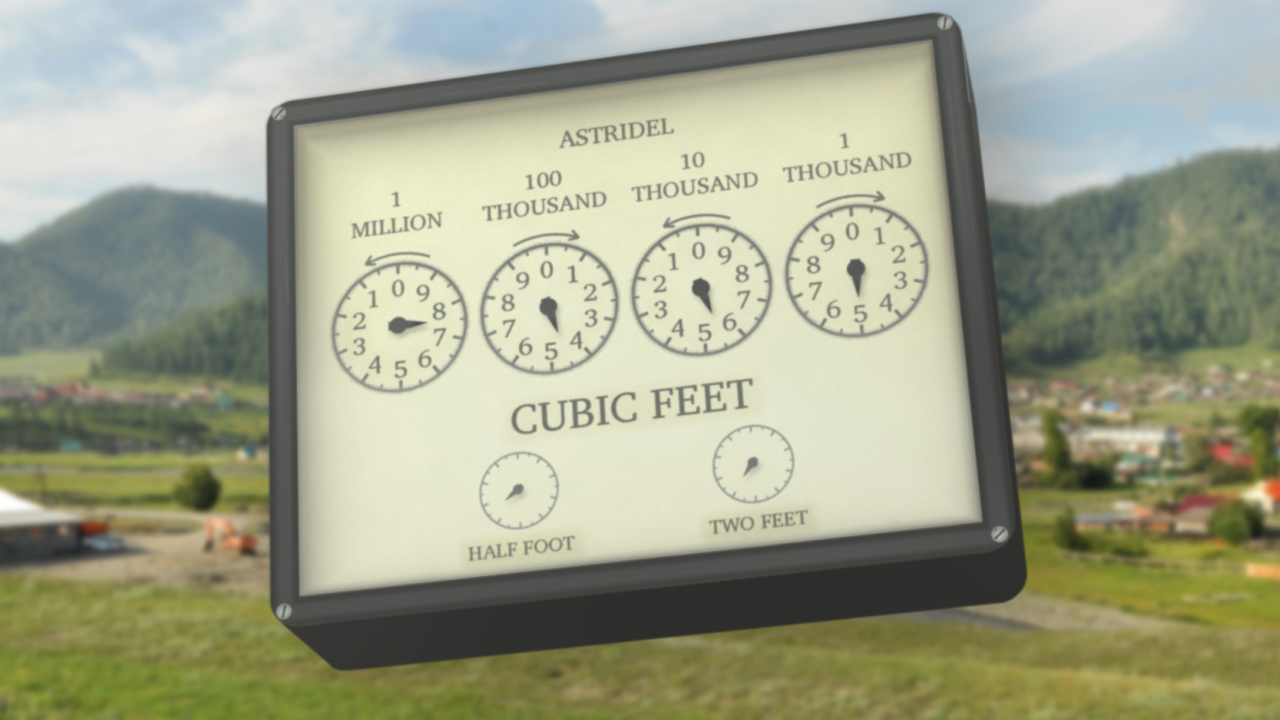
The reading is 745500 ft³
